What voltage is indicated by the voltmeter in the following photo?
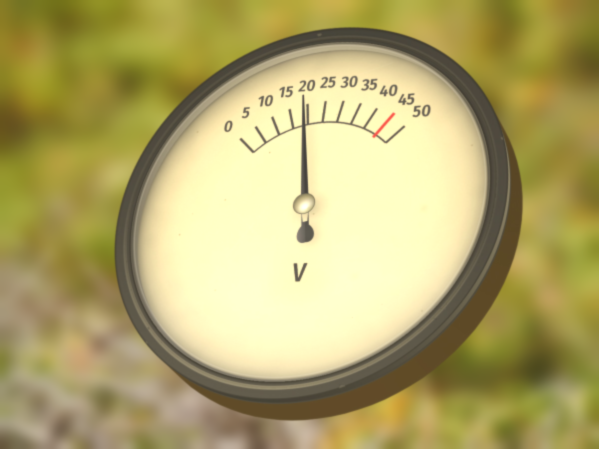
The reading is 20 V
